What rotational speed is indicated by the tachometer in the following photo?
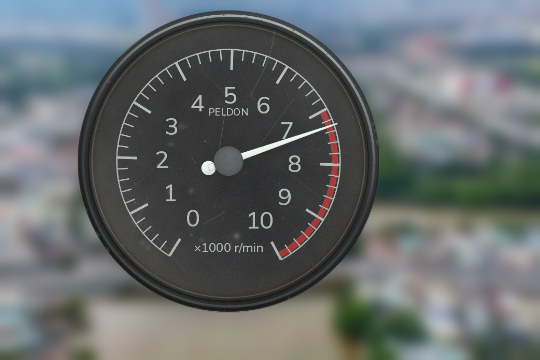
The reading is 7300 rpm
